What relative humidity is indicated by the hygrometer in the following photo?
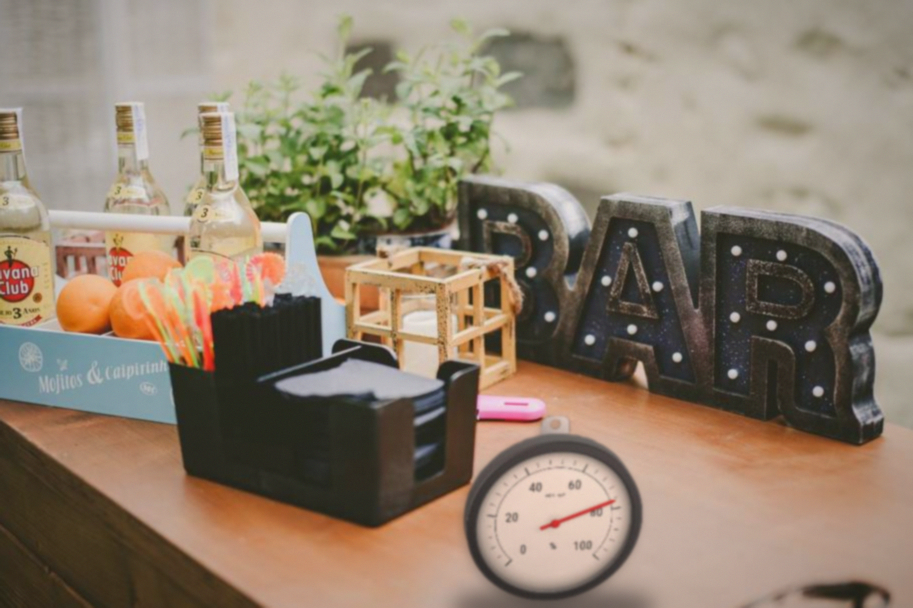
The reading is 76 %
